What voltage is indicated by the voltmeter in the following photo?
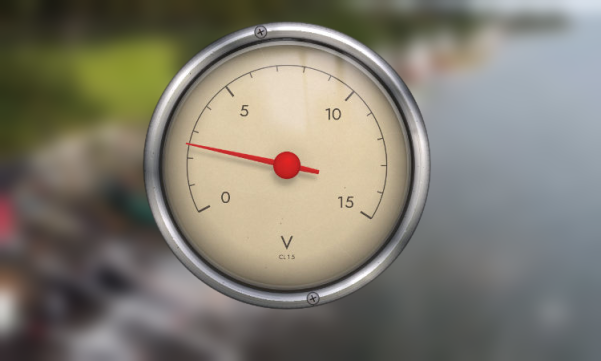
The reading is 2.5 V
